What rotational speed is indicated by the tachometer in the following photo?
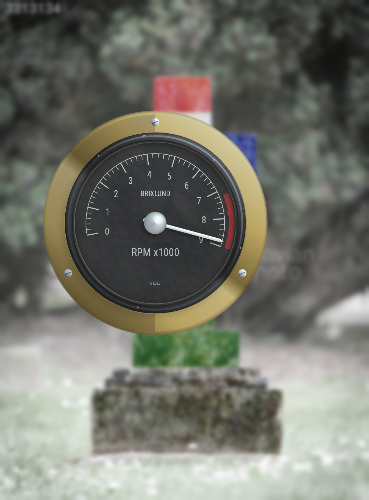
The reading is 8800 rpm
